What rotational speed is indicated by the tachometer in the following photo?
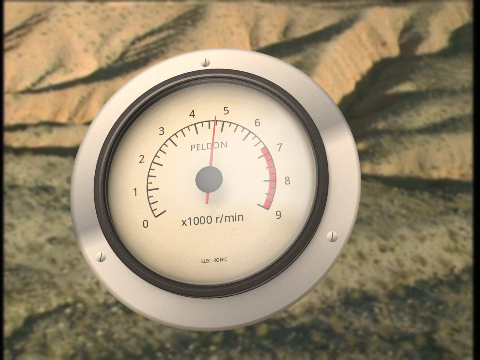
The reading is 4750 rpm
